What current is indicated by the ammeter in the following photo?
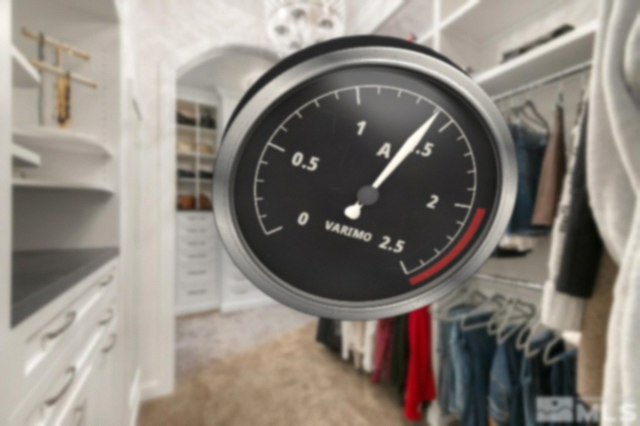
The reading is 1.4 A
